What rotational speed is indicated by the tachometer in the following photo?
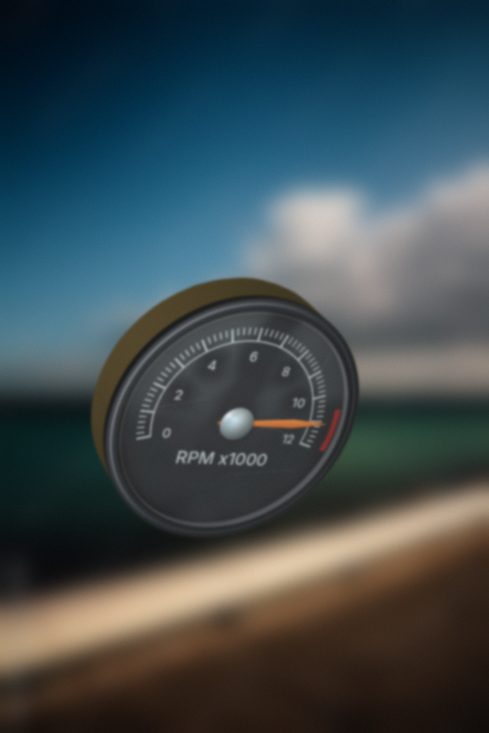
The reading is 11000 rpm
